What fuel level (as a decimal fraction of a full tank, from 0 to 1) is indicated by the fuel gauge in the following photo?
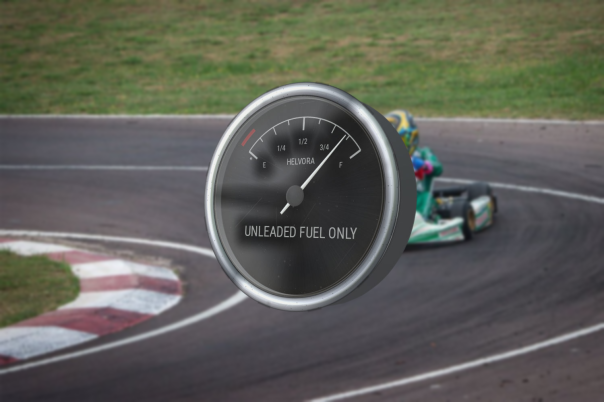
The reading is 0.875
